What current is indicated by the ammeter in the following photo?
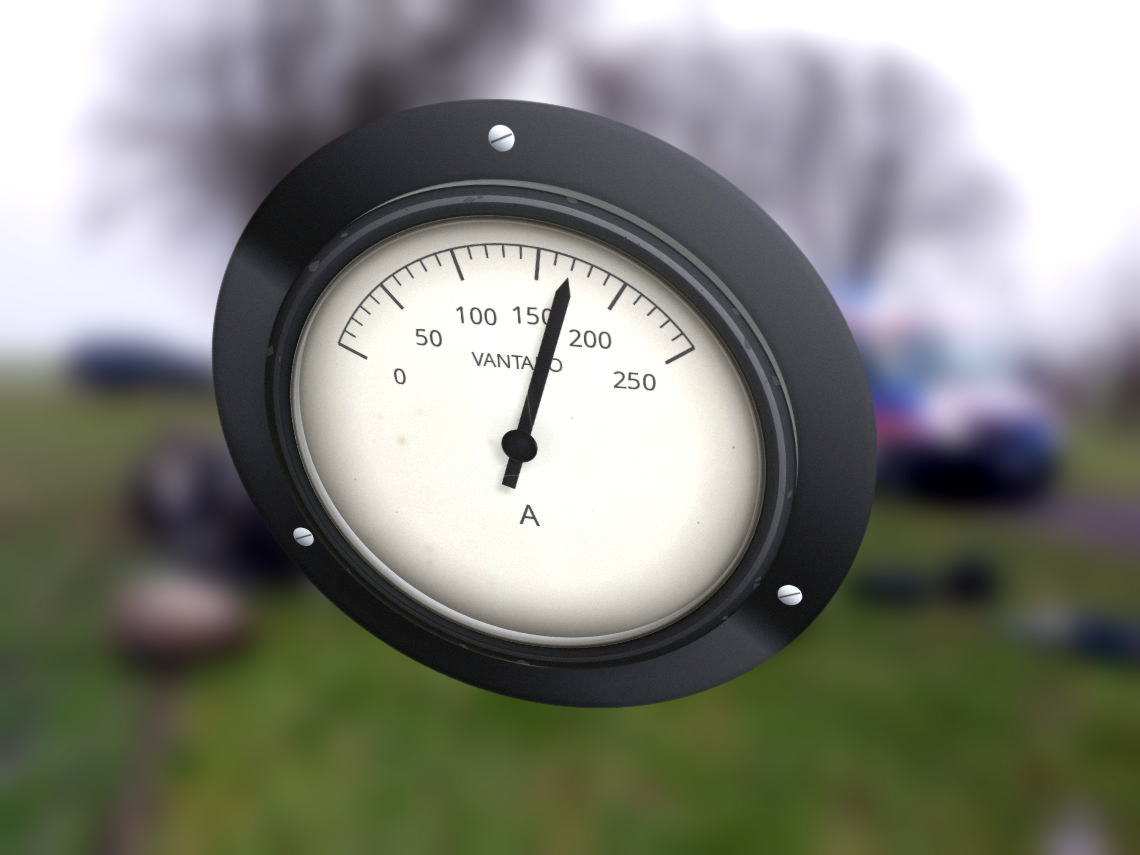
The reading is 170 A
